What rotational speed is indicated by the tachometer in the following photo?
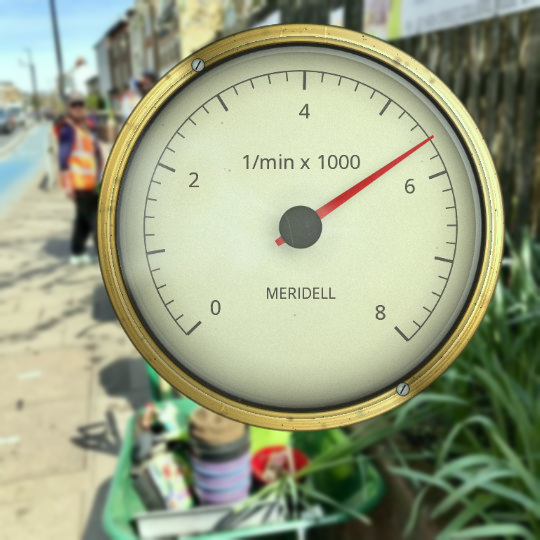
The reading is 5600 rpm
